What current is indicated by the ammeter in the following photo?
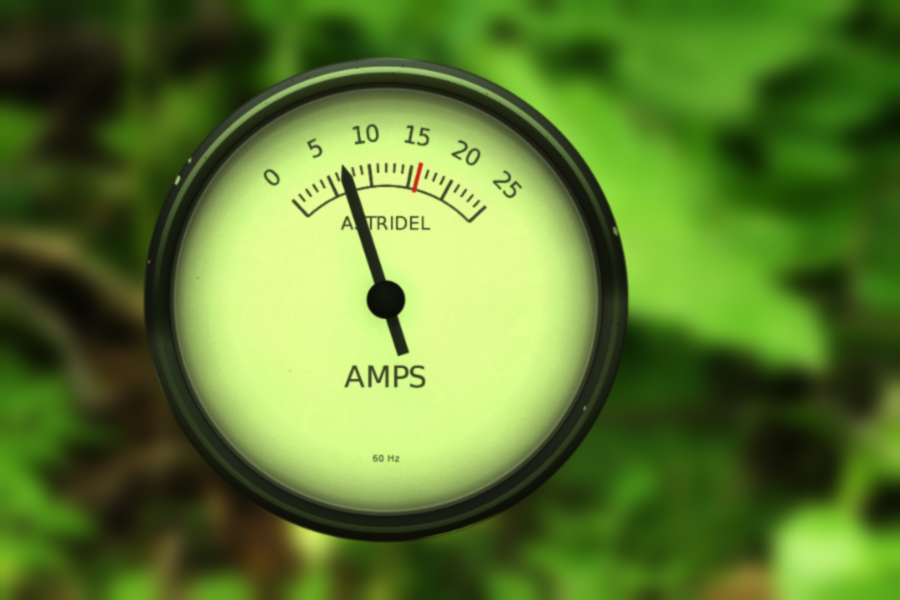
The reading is 7 A
